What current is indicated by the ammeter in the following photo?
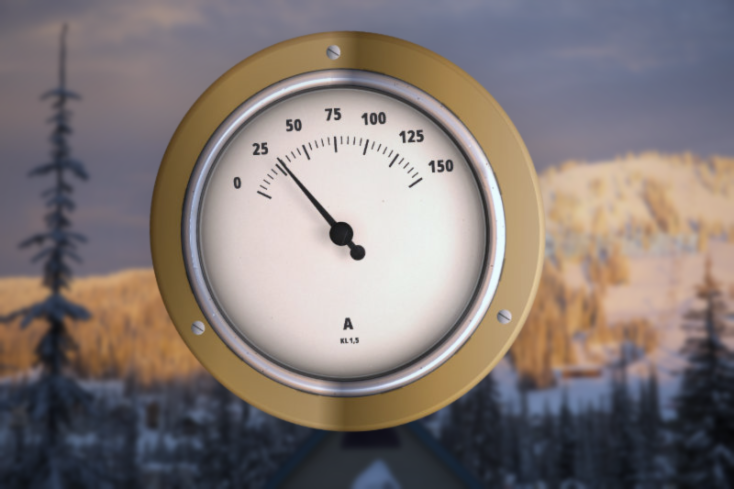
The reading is 30 A
